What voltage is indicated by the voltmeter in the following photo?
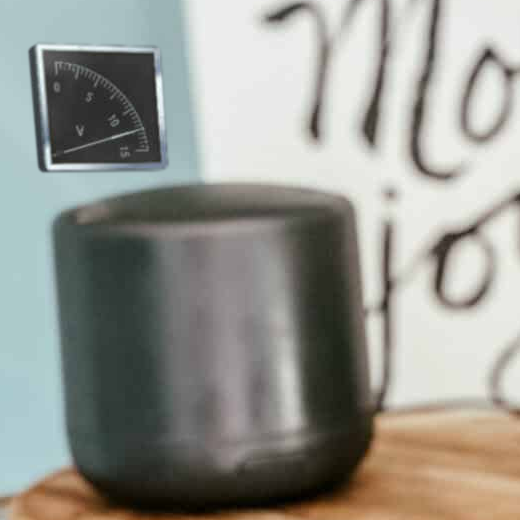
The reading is 12.5 V
